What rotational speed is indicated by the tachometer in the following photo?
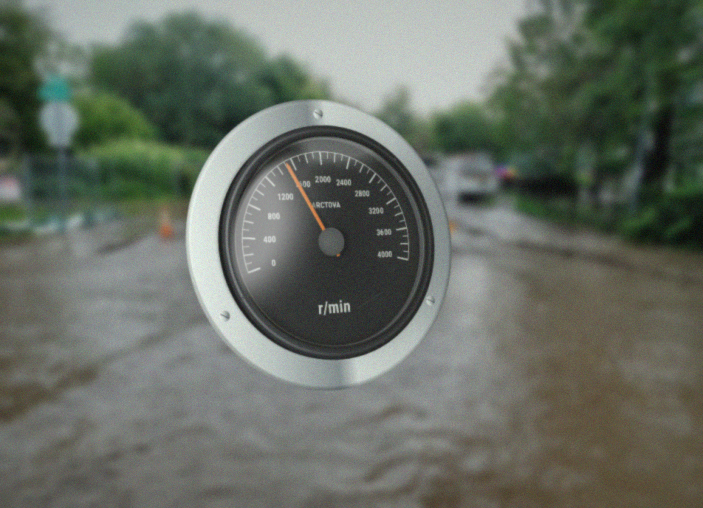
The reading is 1500 rpm
